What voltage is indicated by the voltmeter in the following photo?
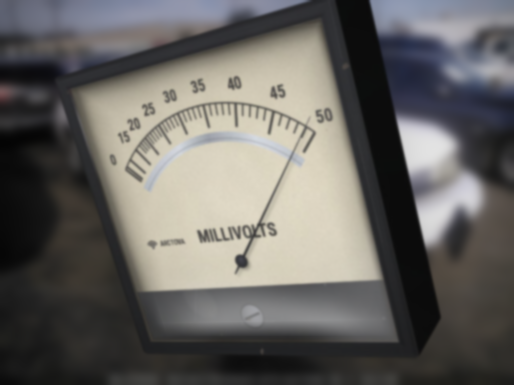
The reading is 49 mV
